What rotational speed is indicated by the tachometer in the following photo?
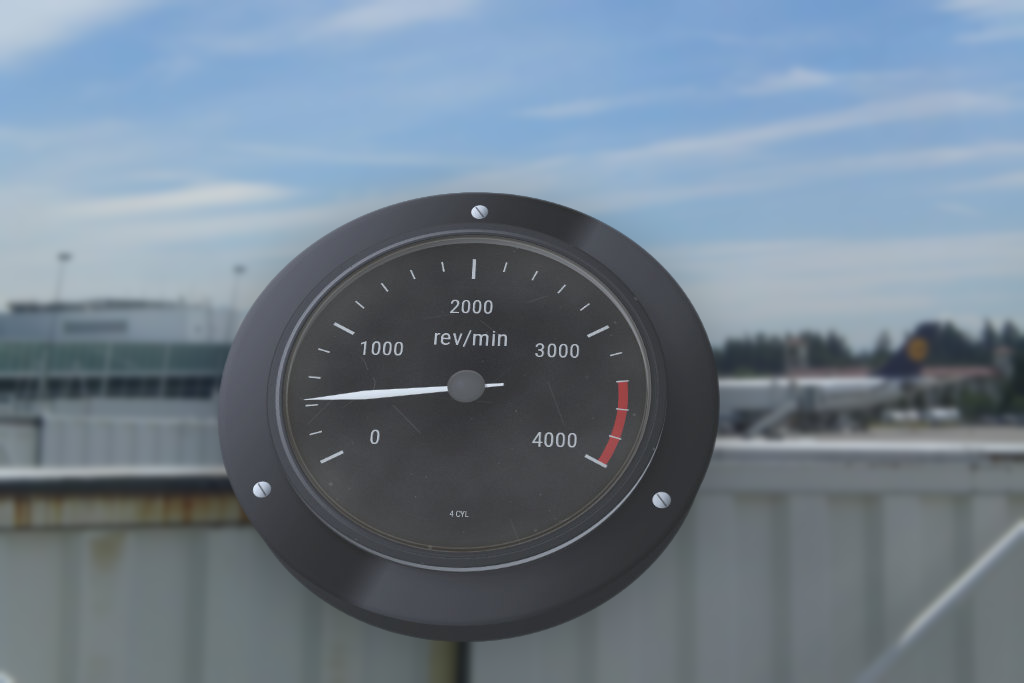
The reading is 400 rpm
